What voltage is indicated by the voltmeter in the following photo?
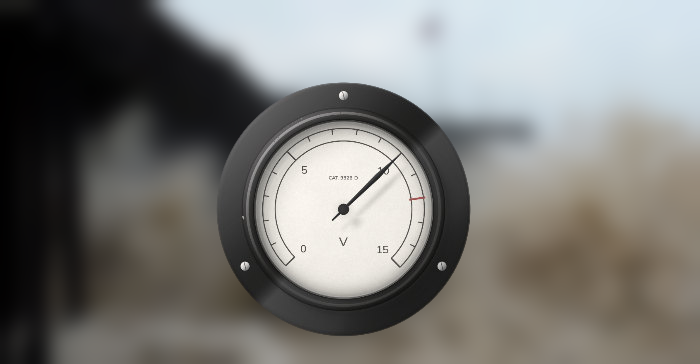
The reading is 10 V
